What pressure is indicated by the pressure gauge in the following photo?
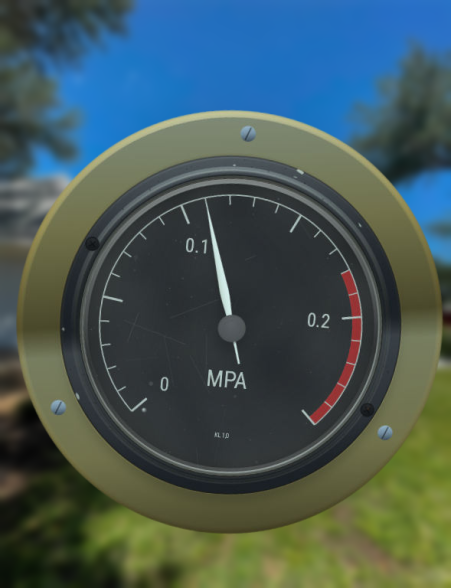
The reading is 0.11 MPa
